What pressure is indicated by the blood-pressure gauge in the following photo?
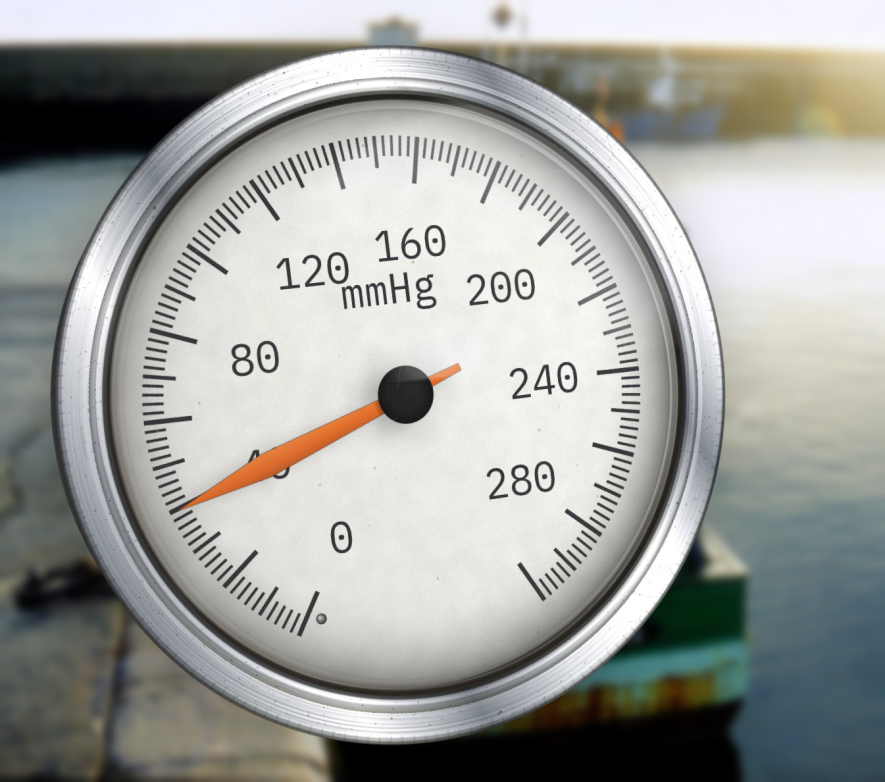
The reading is 40 mmHg
